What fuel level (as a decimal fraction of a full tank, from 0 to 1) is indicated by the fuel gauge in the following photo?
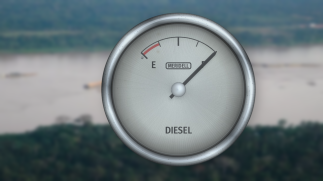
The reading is 1
